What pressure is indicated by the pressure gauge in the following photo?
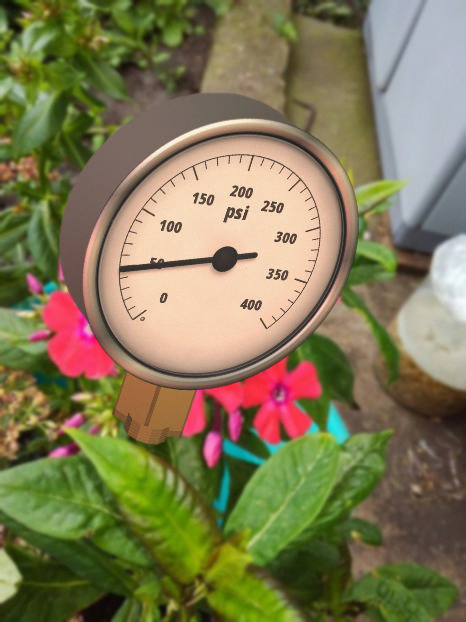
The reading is 50 psi
